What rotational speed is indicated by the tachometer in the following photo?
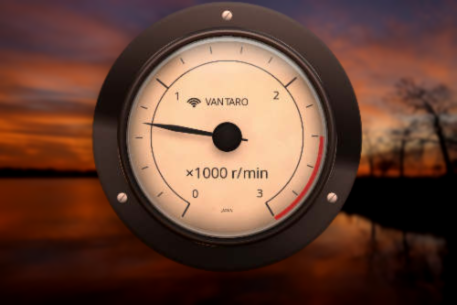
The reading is 700 rpm
